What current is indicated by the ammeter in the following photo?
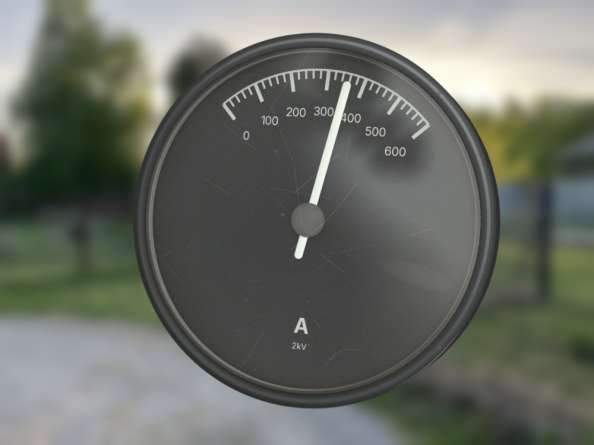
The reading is 360 A
